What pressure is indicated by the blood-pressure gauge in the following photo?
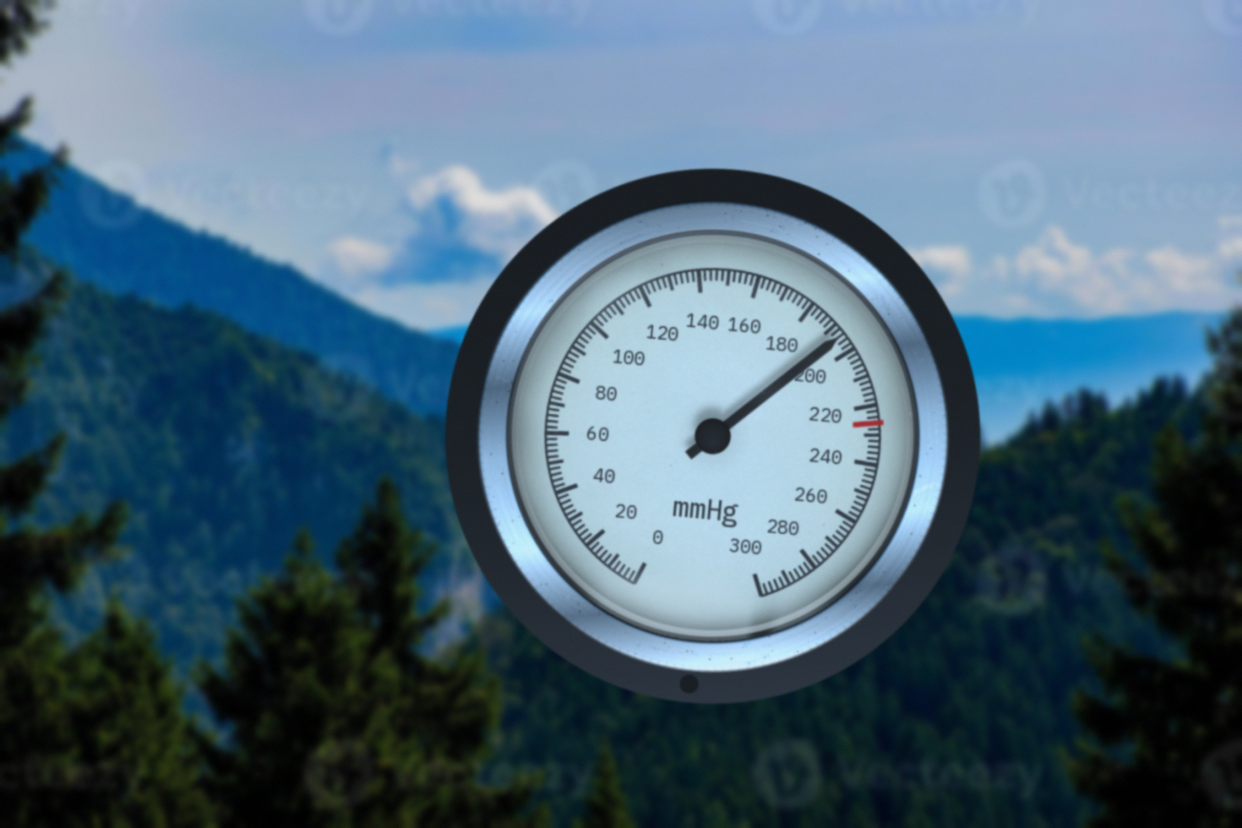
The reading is 194 mmHg
